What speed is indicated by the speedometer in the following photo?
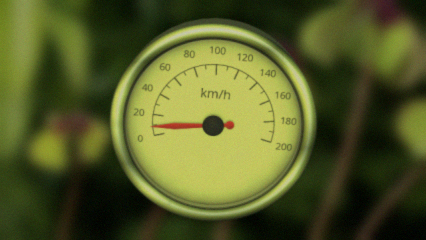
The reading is 10 km/h
